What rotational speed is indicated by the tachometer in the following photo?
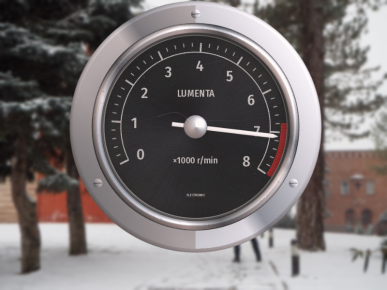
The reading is 7100 rpm
